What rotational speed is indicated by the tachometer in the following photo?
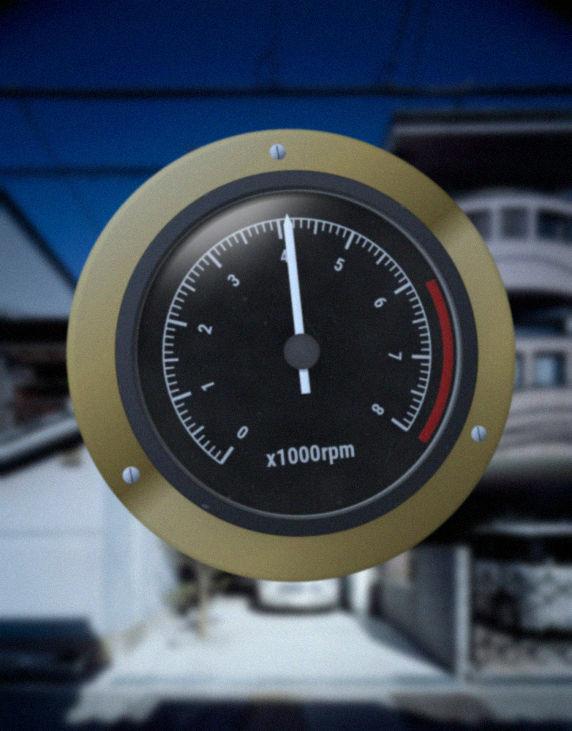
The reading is 4100 rpm
